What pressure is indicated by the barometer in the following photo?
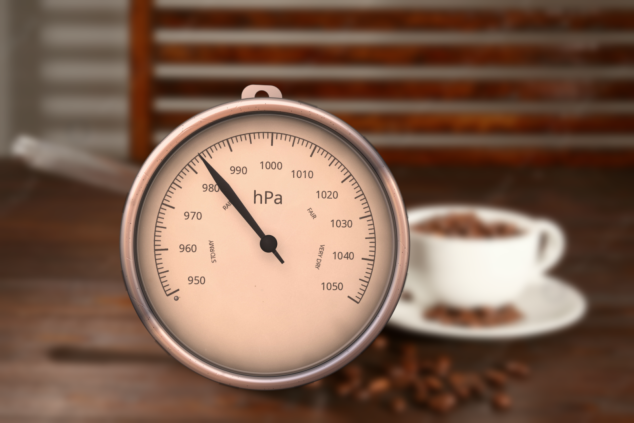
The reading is 983 hPa
